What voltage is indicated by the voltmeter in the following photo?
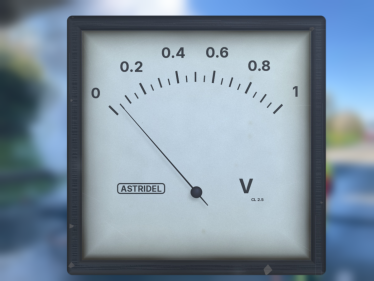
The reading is 0.05 V
